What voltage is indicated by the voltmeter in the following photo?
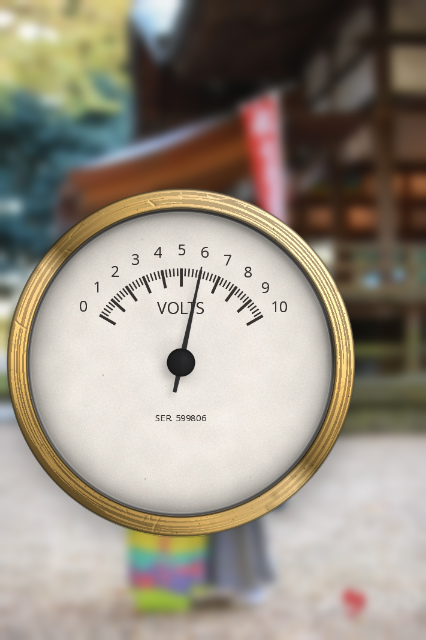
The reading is 6 V
